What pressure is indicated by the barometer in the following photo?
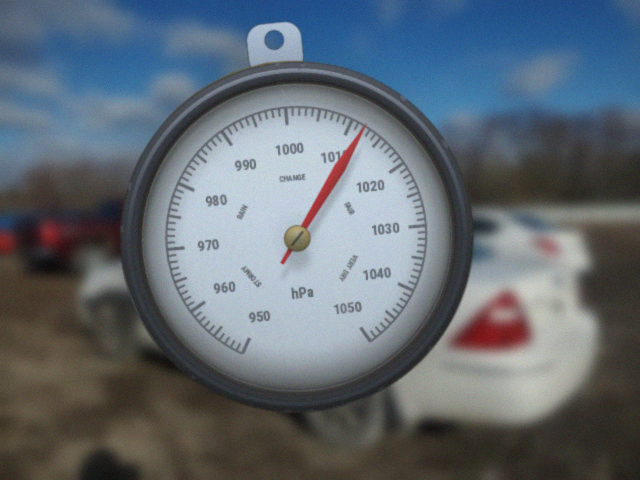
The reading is 1012 hPa
